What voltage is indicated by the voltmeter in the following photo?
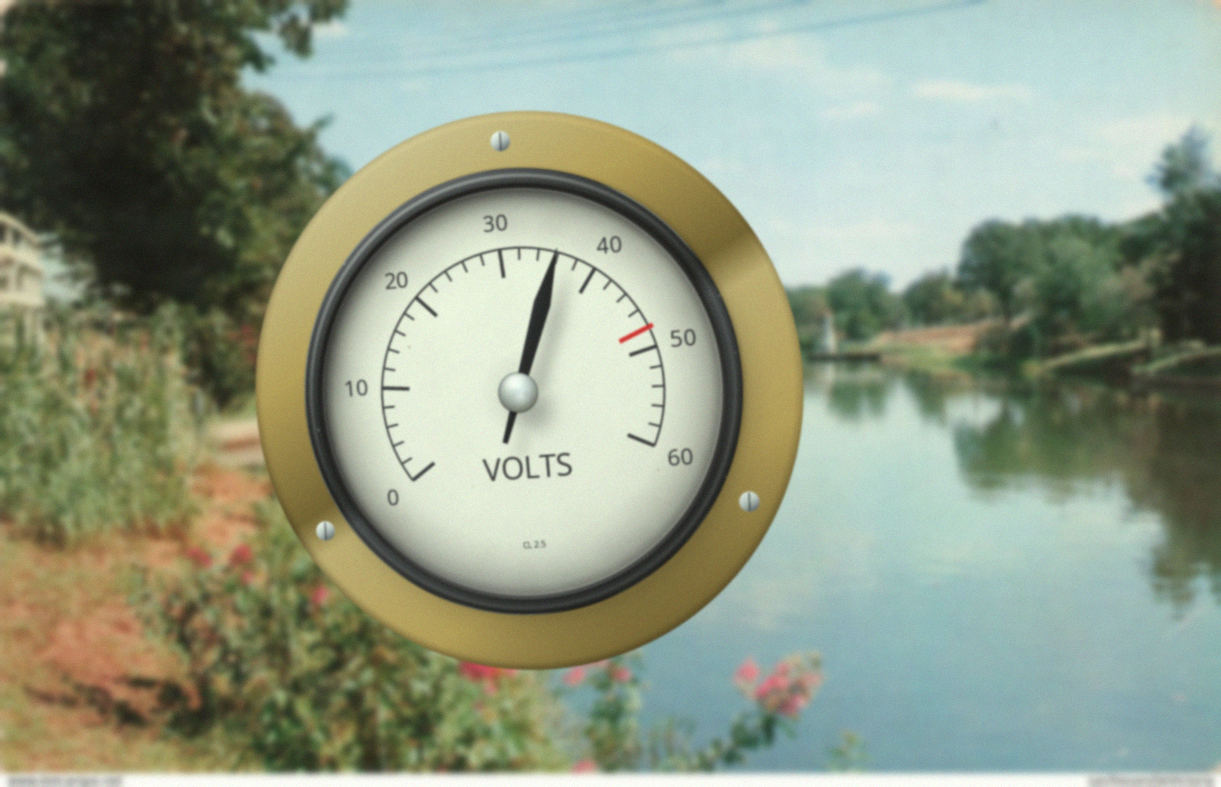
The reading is 36 V
